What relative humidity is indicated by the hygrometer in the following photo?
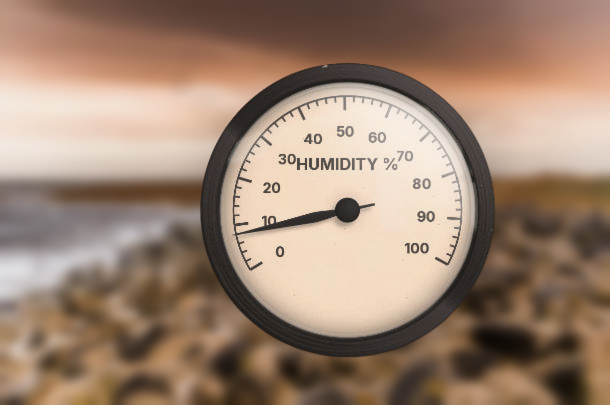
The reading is 8 %
